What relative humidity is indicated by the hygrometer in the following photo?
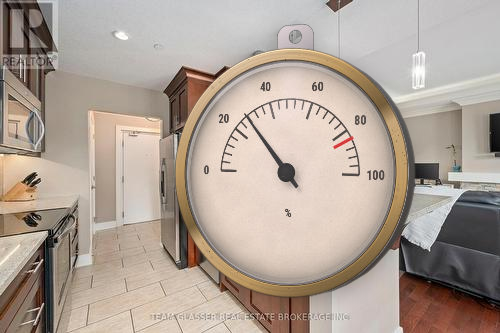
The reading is 28 %
